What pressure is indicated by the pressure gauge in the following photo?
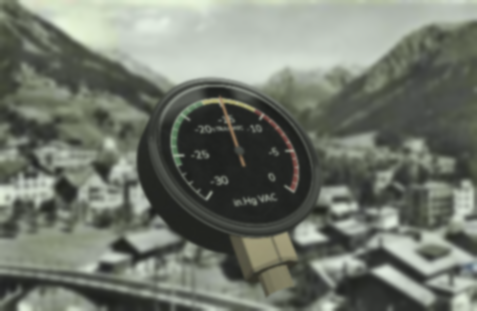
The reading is -15 inHg
